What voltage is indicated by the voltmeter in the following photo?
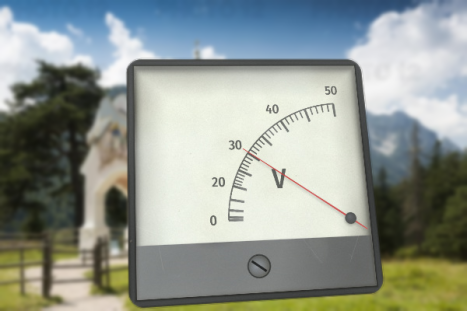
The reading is 30 V
